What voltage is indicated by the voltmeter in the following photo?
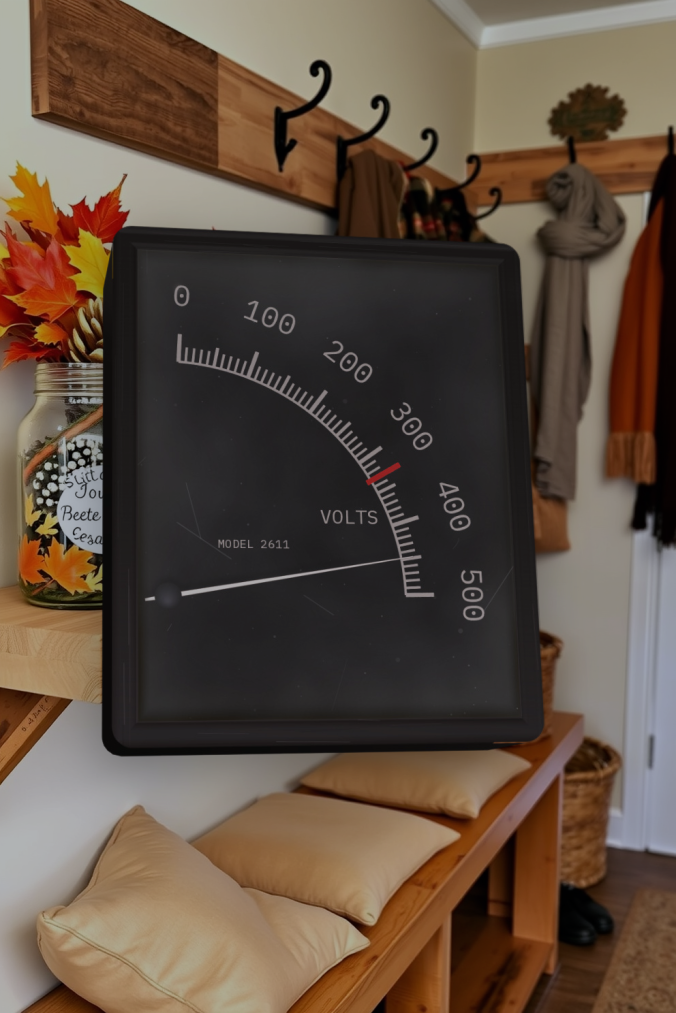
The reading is 450 V
